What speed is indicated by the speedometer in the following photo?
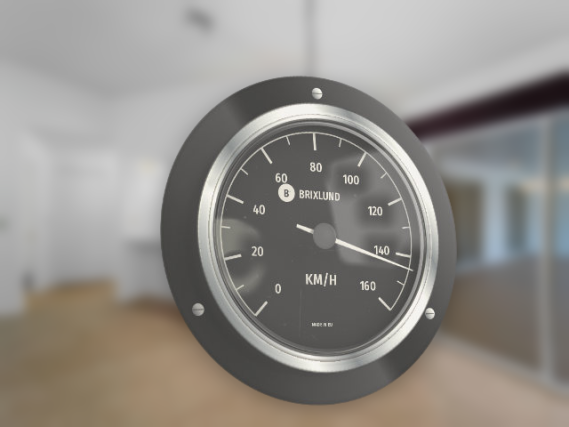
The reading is 145 km/h
